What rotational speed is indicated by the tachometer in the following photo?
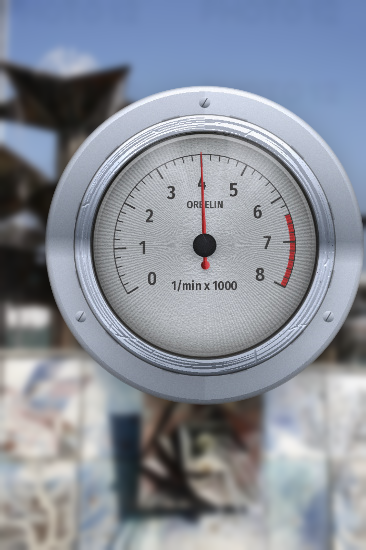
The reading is 4000 rpm
